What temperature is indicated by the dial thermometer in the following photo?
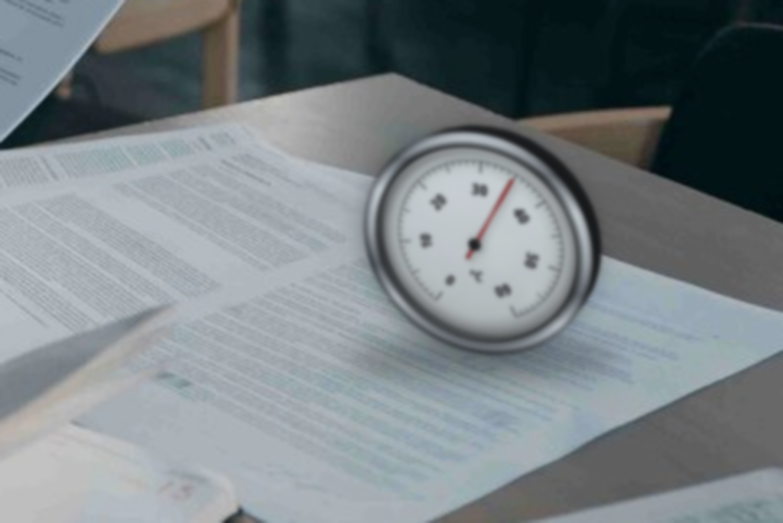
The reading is 35 °C
